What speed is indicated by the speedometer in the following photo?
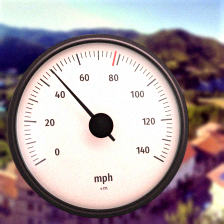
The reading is 46 mph
